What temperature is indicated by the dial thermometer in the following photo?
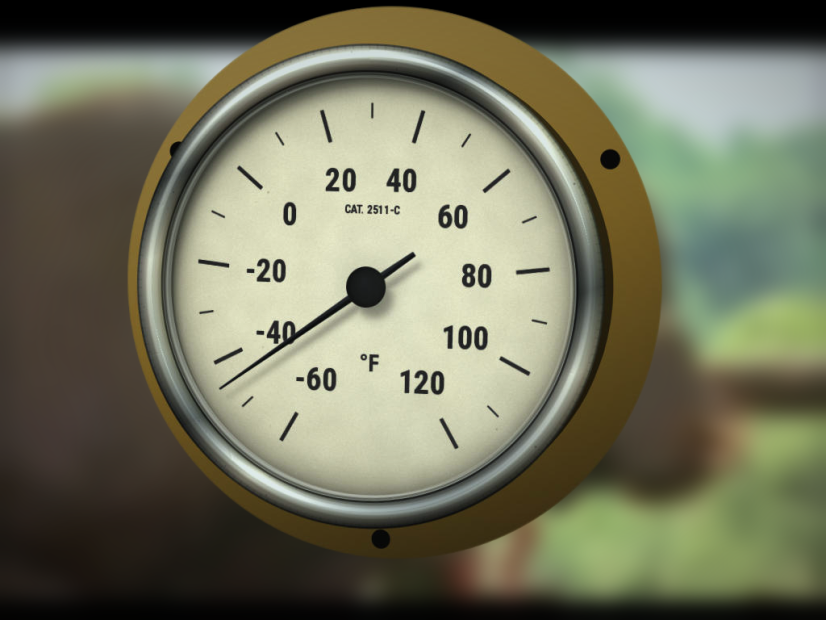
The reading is -45 °F
